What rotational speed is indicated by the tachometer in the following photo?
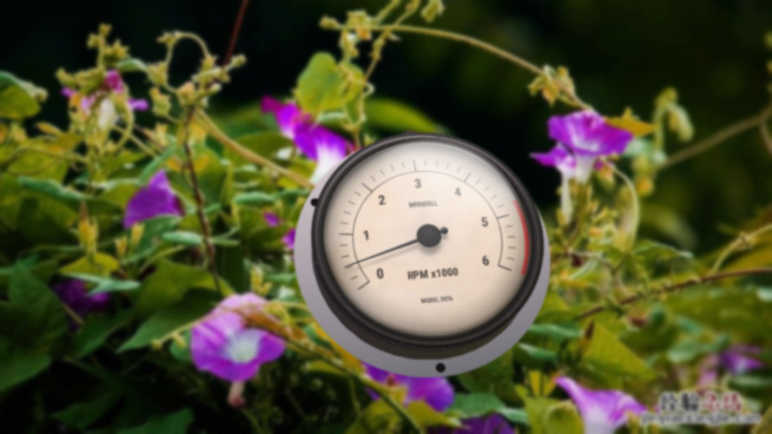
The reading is 400 rpm
